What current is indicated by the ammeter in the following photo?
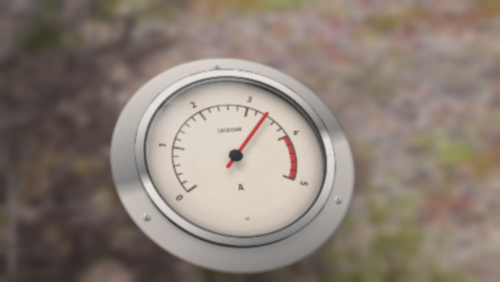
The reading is 3.4 A
